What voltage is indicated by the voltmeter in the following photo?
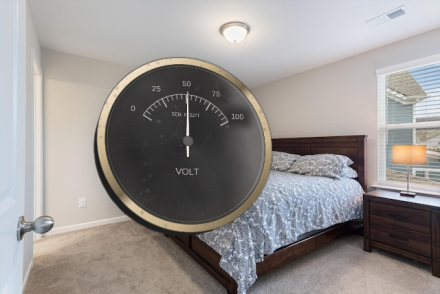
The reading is 50 V
